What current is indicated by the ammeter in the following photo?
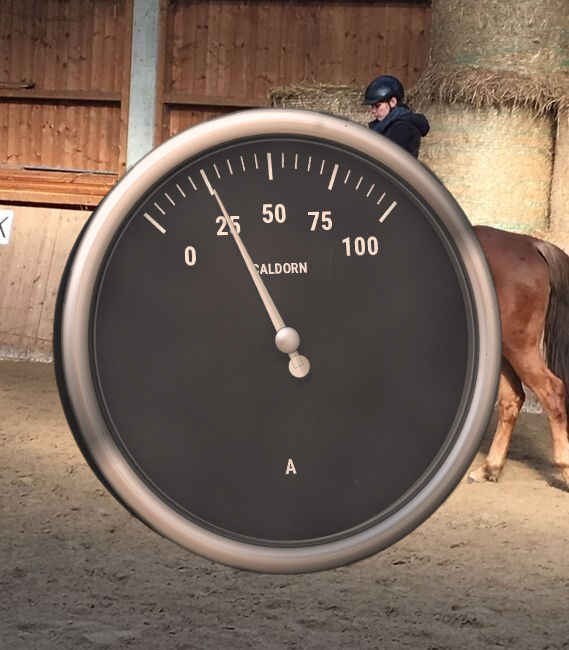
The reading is 25 A
